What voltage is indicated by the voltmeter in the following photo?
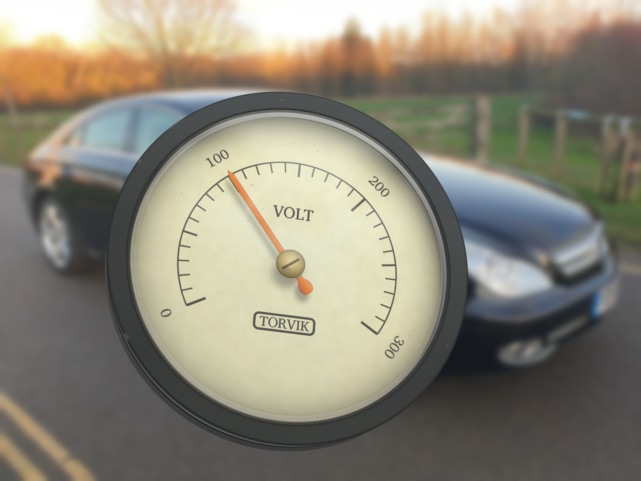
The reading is 100 V
